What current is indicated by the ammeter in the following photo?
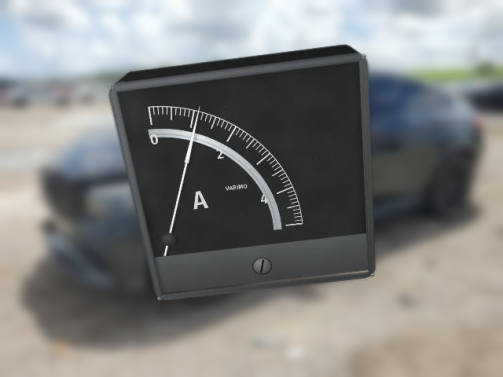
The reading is 1.1 A
